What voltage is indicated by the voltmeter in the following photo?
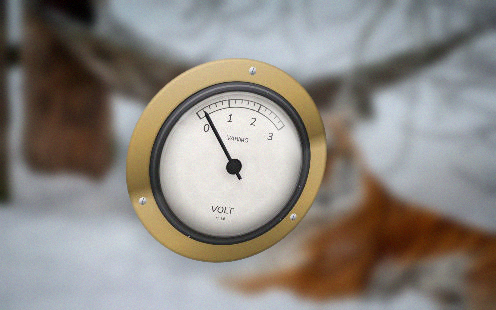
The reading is 0.2 V
